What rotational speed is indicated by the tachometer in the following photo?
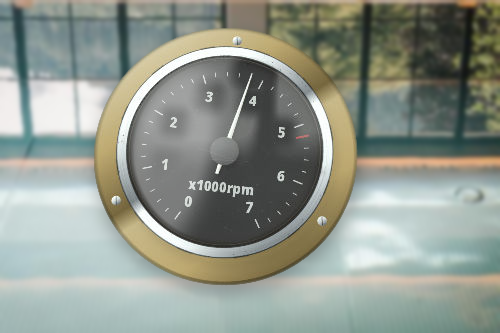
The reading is 3800 rpm
